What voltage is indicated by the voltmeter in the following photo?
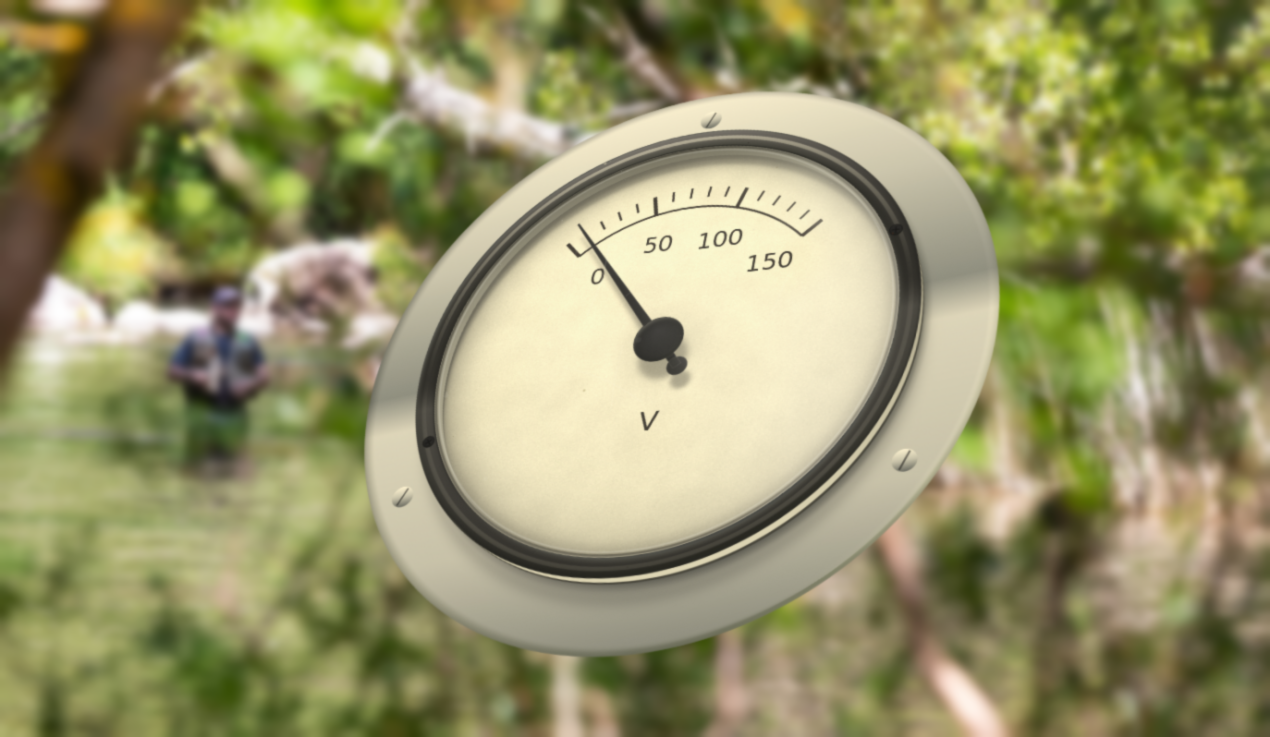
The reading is 10 V
